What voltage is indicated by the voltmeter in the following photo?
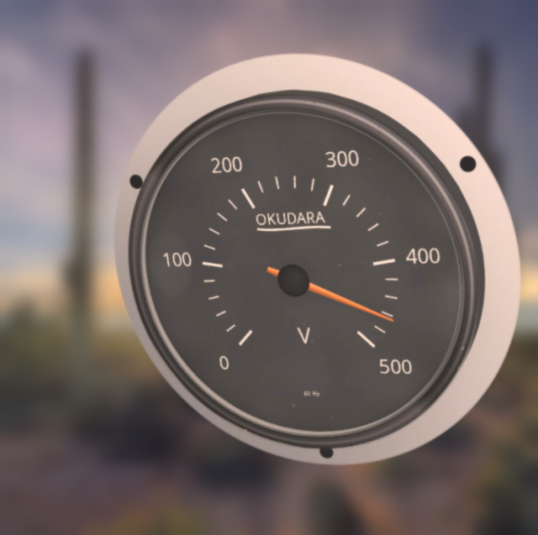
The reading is 460 V
